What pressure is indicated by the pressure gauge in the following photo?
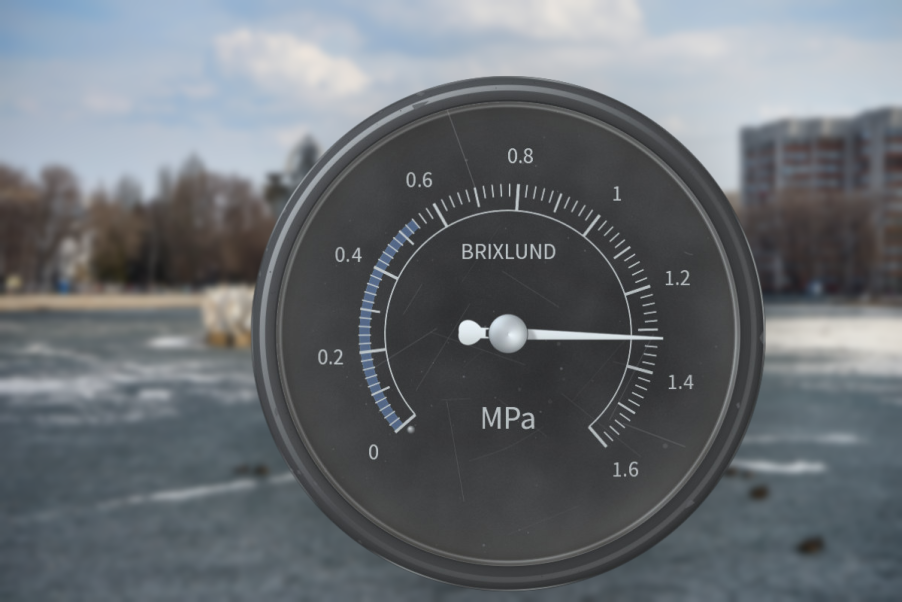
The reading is 1.32 MPa
